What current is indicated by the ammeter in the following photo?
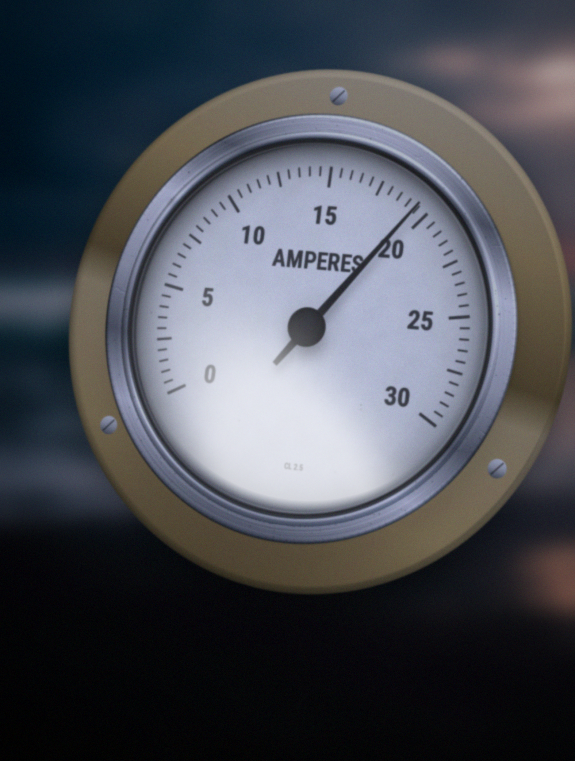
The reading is 19.5 A
